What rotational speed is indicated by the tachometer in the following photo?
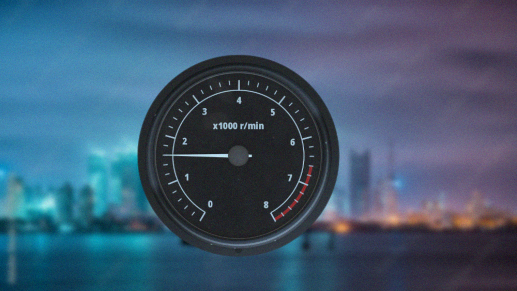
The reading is 1600 rpm
